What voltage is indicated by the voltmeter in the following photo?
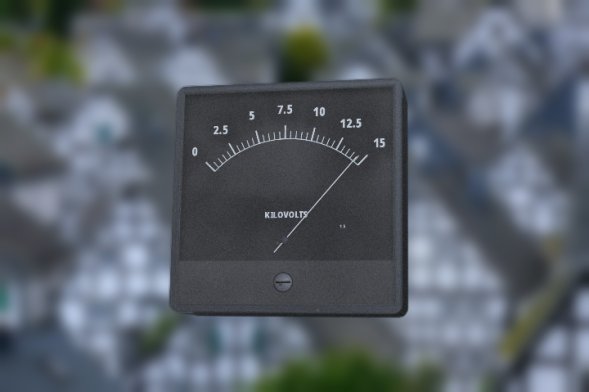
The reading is 14.5 kV
